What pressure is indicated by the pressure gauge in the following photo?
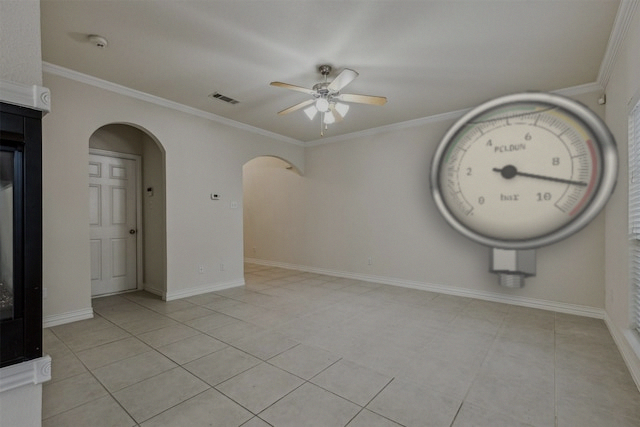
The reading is 9 bar
